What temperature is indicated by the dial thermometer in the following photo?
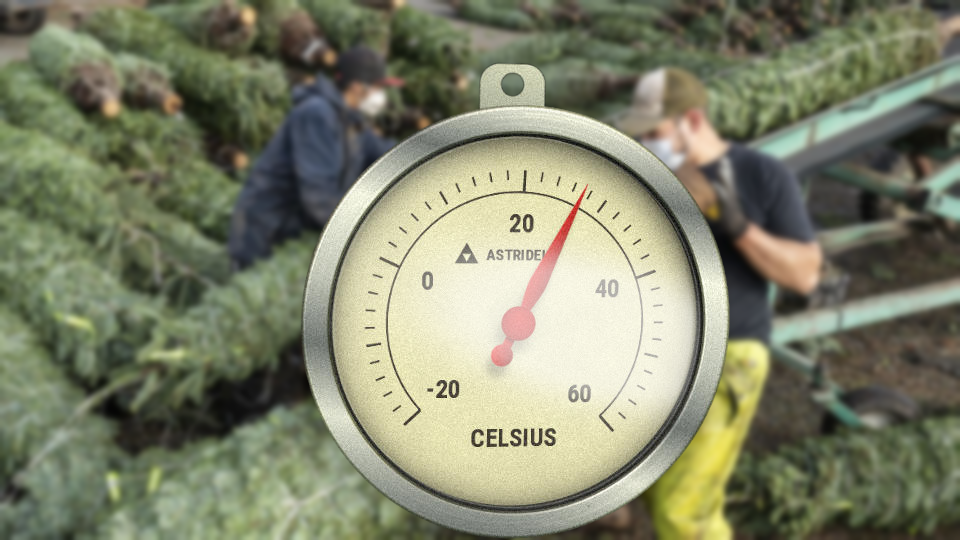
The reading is 27 °C
